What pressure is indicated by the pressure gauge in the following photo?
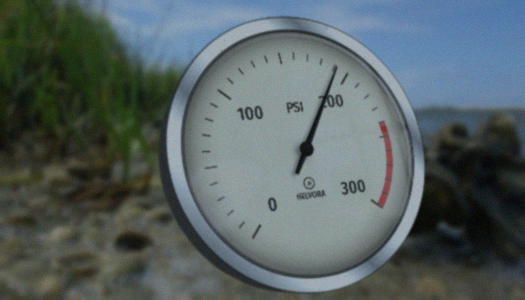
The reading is 190 psi
